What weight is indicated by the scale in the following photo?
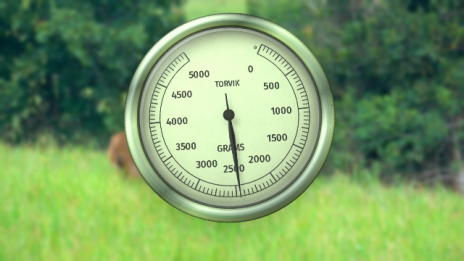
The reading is 2450 g
